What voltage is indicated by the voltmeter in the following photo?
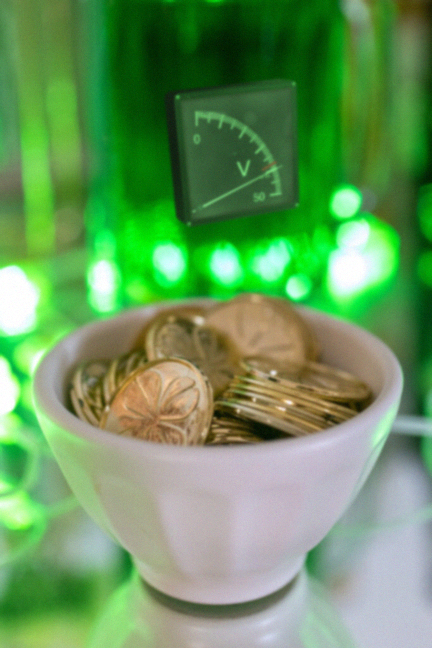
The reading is 40 V
